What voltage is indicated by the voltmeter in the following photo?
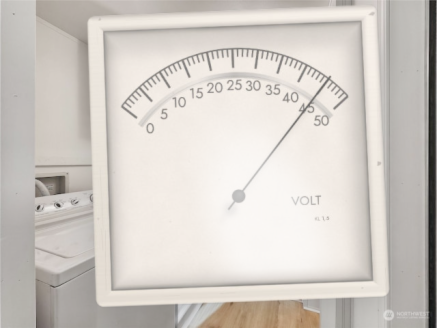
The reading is 45 V
